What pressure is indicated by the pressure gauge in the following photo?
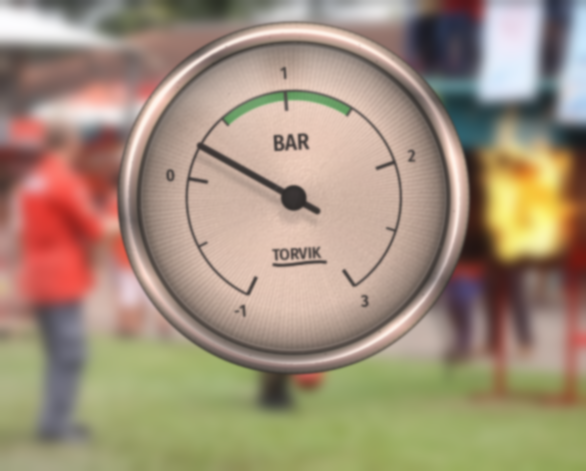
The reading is 0.25 bar
